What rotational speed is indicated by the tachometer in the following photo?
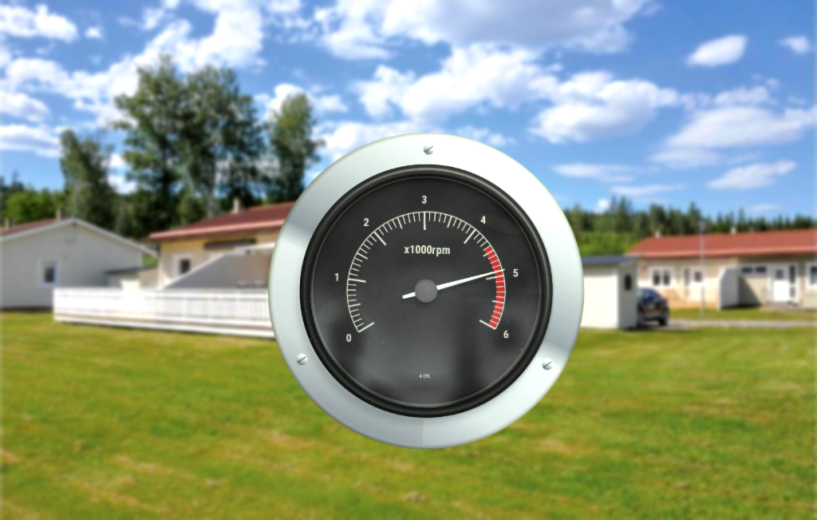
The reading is 4900 rpm
